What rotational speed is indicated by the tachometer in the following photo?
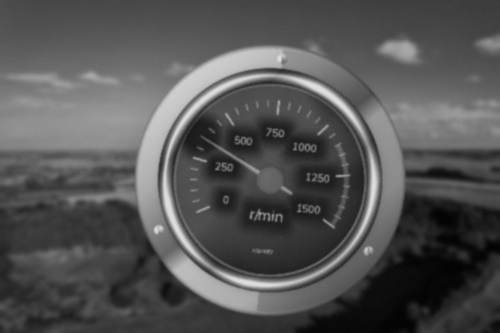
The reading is 350 rpm
